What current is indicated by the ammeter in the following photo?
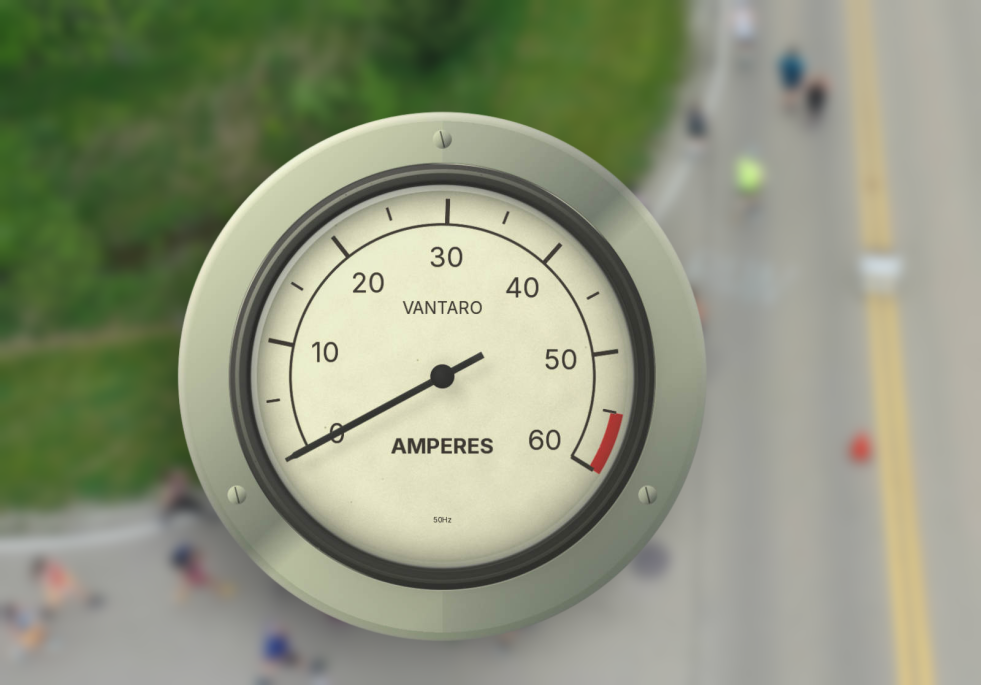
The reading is 0 A
